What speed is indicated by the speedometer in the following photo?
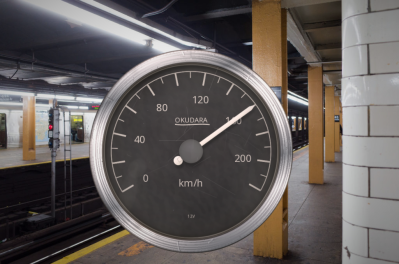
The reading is 160 km/h
